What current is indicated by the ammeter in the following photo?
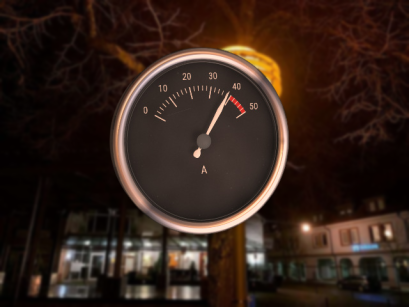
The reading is 38 A
